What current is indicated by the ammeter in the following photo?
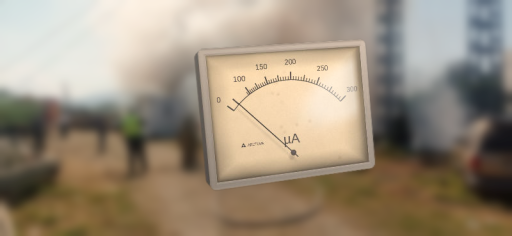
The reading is 50 µA
